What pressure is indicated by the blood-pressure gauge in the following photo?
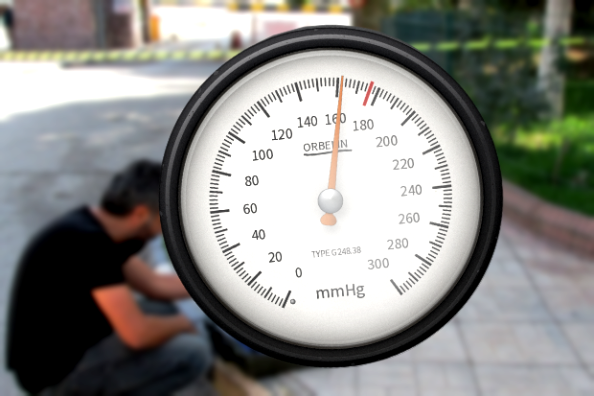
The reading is 162 mmHg
